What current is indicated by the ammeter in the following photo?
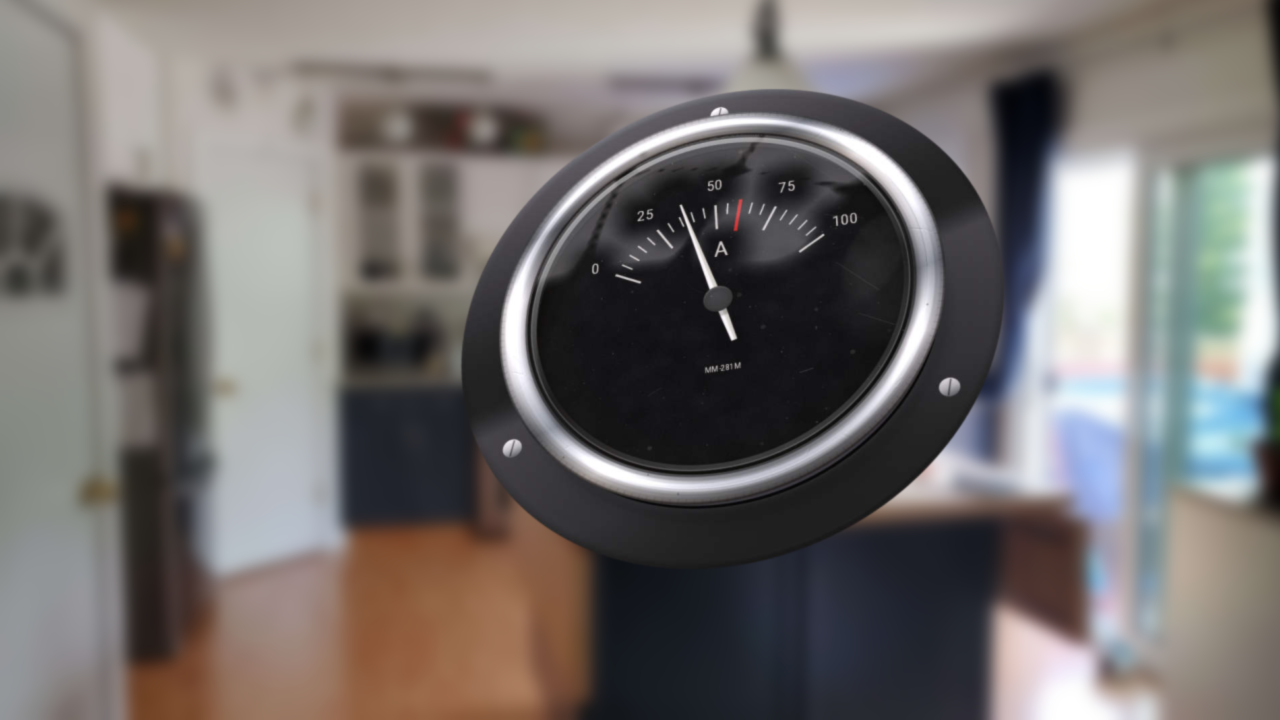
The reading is 37.5 A
